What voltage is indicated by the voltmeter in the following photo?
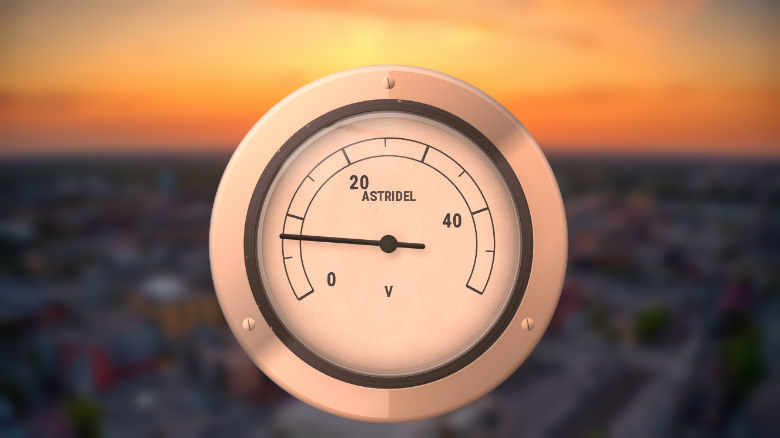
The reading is 7.5 V
